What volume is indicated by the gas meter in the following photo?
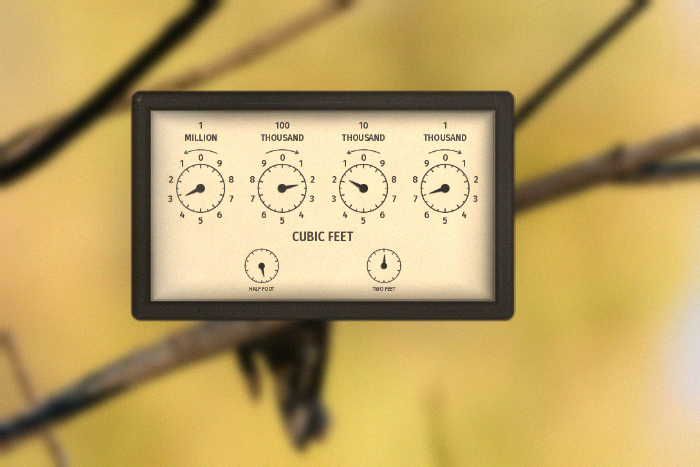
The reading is 321700 ft³
